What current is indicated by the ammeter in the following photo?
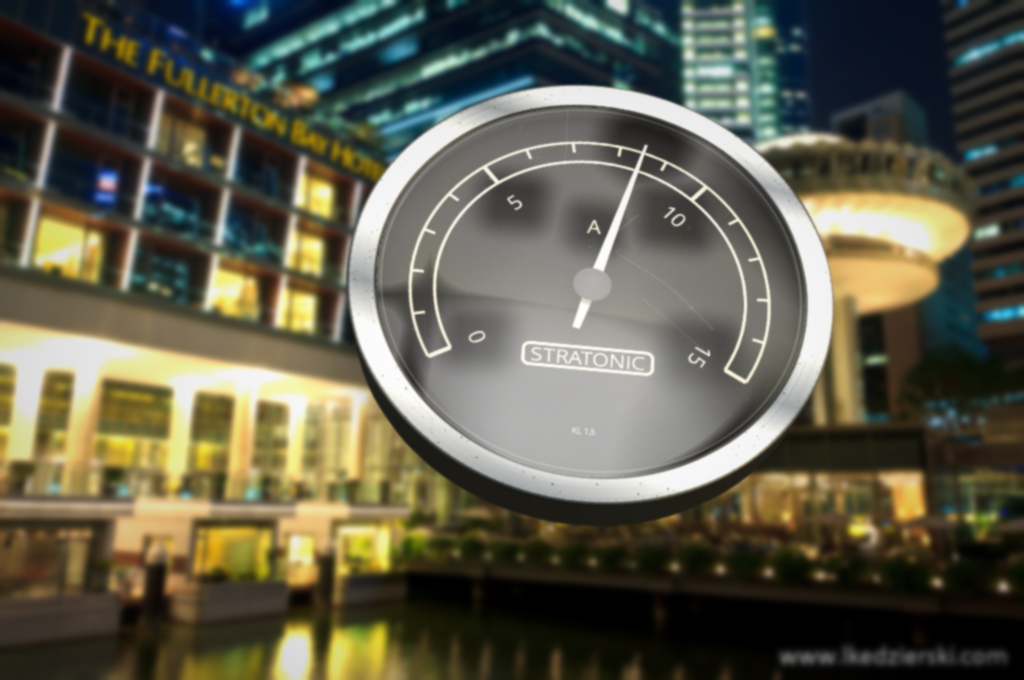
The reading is 8.5 A
